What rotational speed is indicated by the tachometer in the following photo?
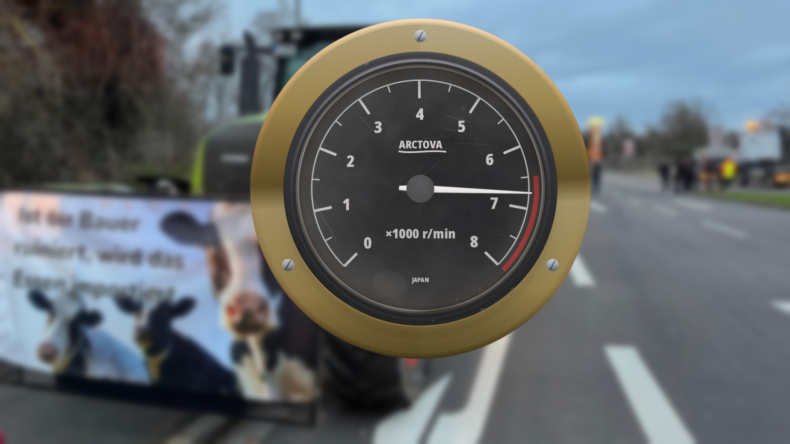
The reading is 6750 rpm
